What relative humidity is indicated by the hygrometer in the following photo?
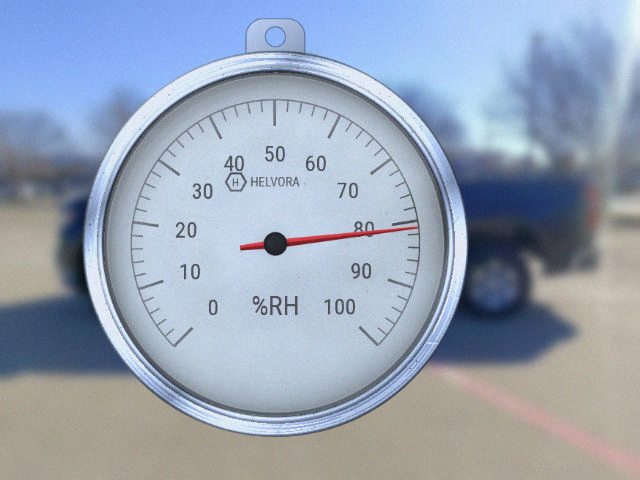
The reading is 81 %
